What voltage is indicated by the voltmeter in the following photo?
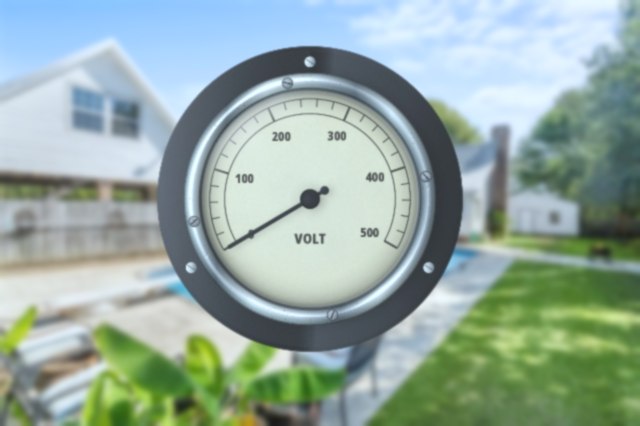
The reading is 0 V
